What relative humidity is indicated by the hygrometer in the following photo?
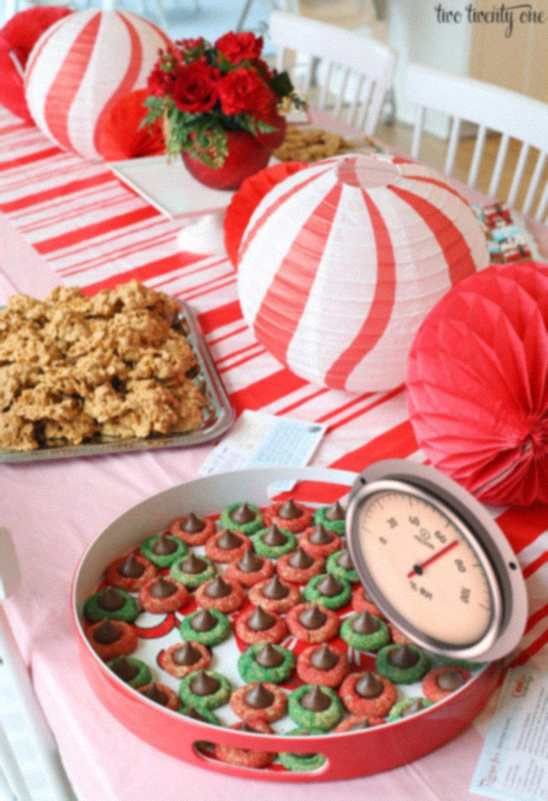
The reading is 68 %
